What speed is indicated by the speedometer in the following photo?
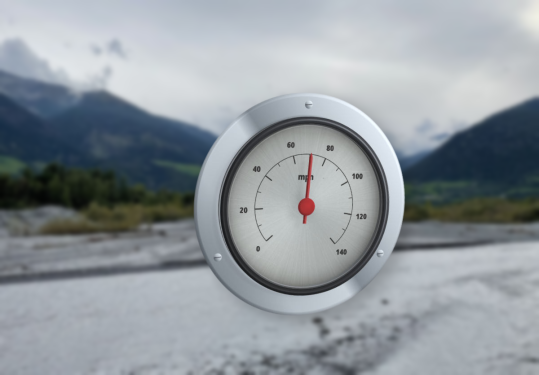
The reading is 70 mph
